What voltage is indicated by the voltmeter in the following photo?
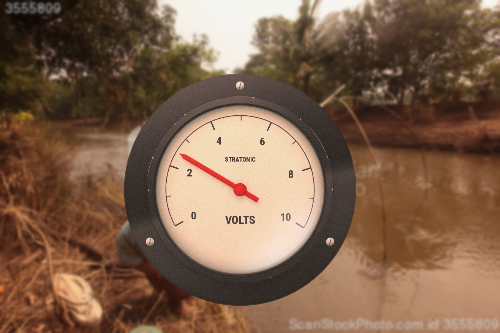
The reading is 2.5 V
